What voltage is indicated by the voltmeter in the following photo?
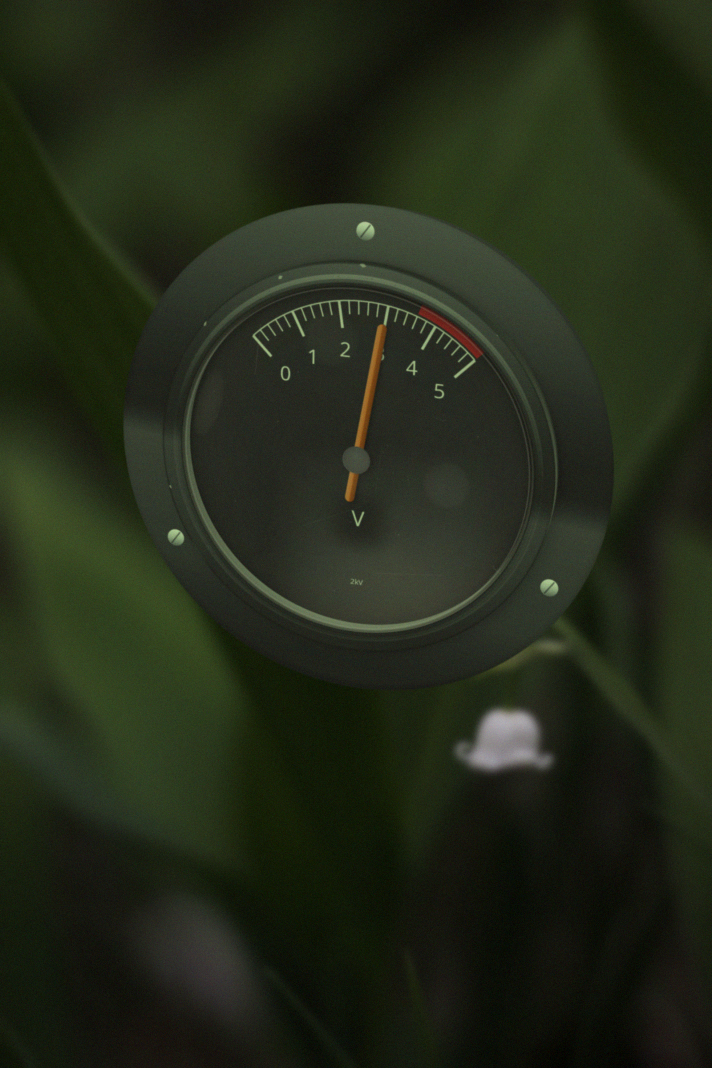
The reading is 3 V
